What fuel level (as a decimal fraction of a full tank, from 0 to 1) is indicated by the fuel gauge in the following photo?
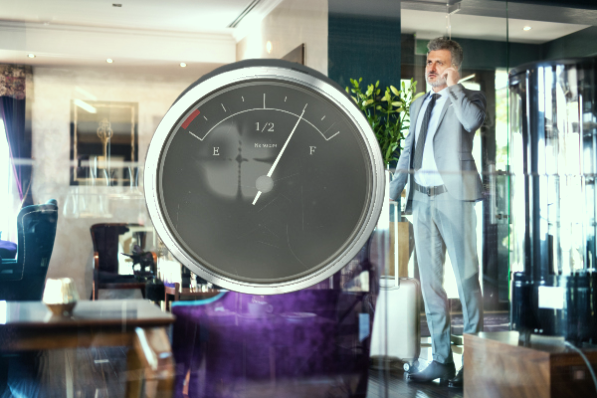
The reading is 0.75
